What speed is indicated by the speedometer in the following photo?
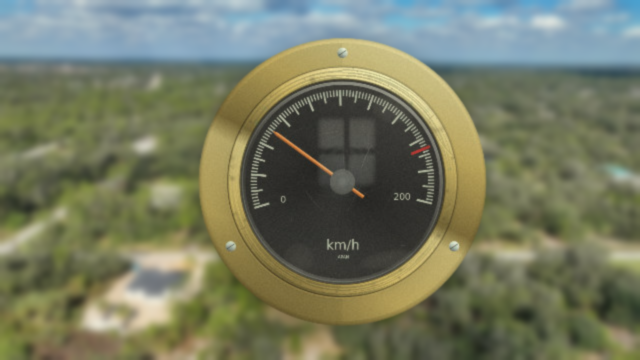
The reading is 50 km/h
